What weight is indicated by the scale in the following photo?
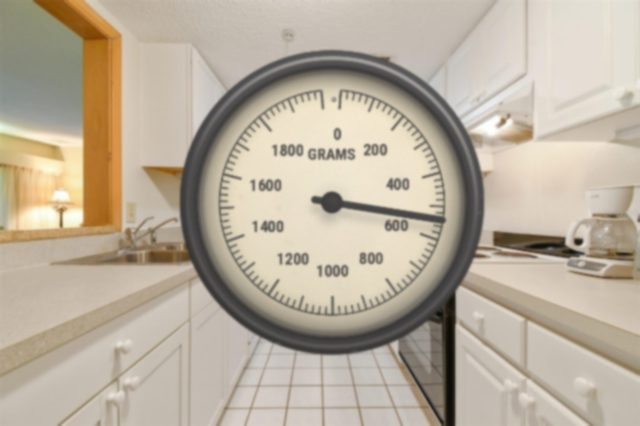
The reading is 540 g
